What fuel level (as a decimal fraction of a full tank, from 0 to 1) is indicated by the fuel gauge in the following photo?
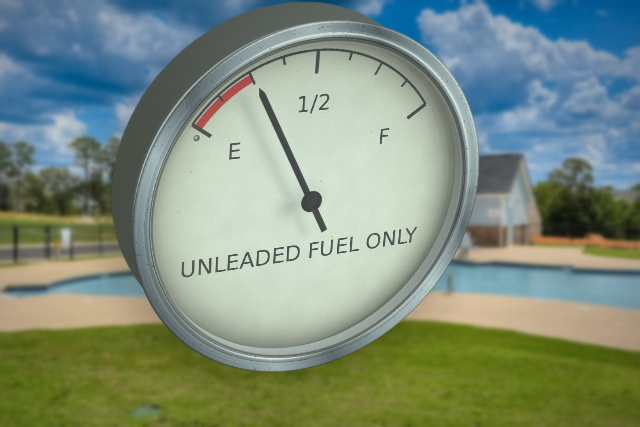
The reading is 0.25
